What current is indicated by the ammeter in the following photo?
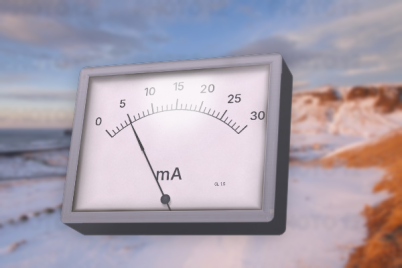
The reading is 5 mA
